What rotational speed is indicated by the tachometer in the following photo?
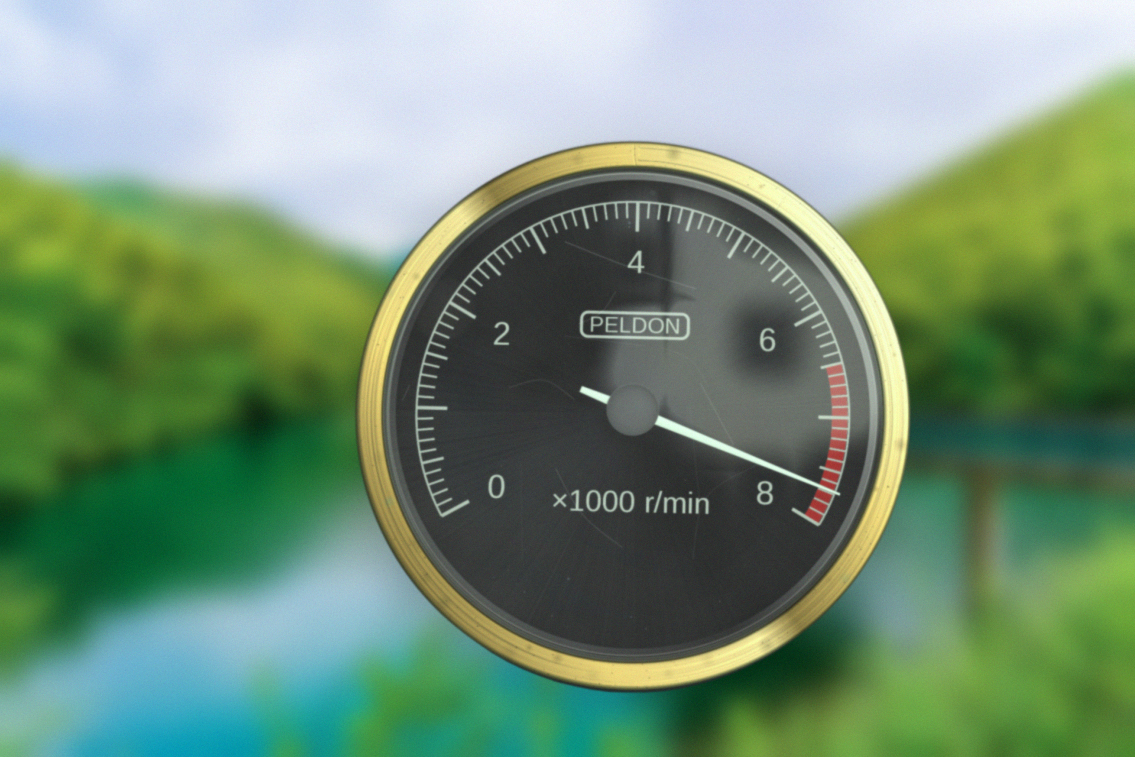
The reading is 7700 rpm
